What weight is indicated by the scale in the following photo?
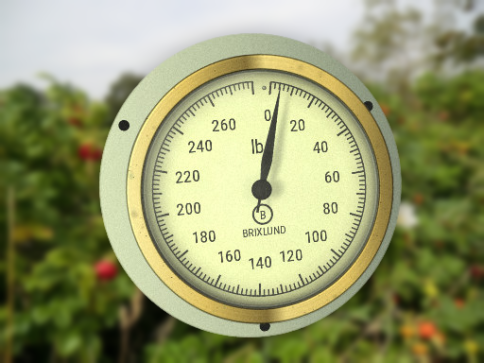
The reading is 4 lb
